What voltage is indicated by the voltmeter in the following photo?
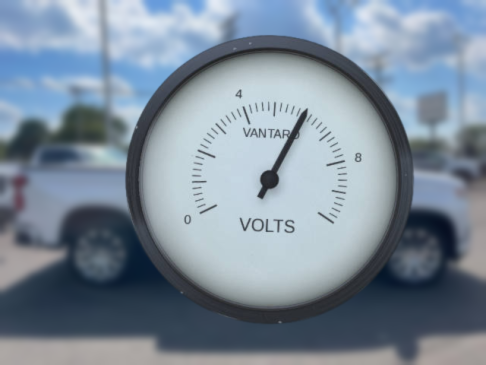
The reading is 6 V
